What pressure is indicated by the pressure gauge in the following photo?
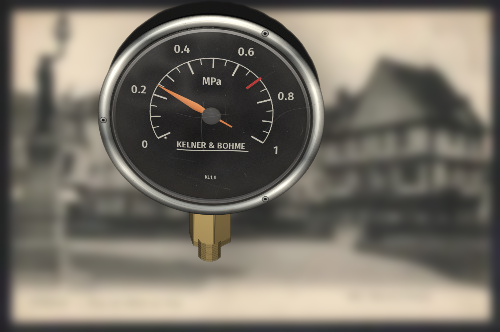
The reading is 0.25 MPa
